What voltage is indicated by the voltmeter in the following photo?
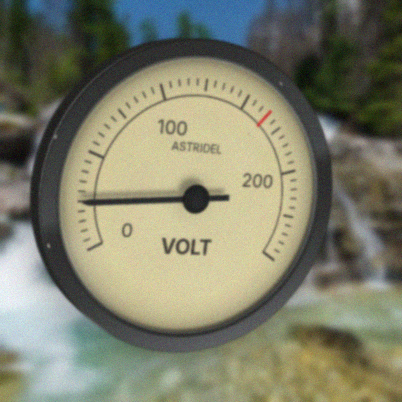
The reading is 25 V
